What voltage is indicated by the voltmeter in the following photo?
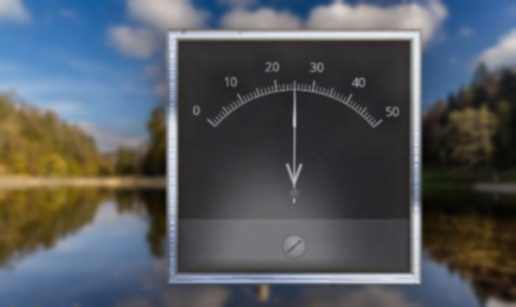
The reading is 25 V
